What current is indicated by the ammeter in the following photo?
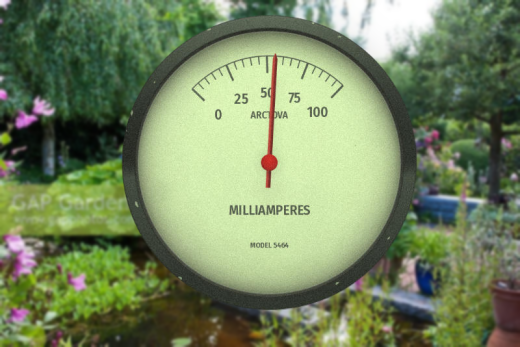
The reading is 55 mA
